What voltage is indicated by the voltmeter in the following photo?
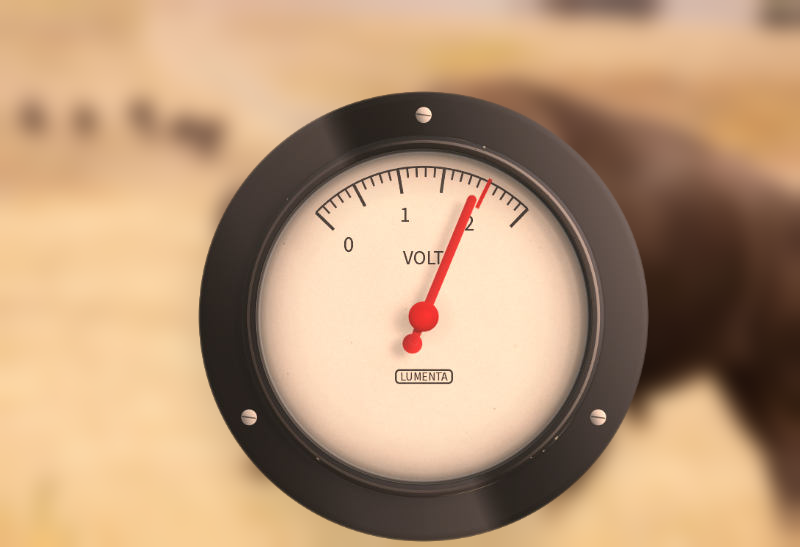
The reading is 1.9 V
